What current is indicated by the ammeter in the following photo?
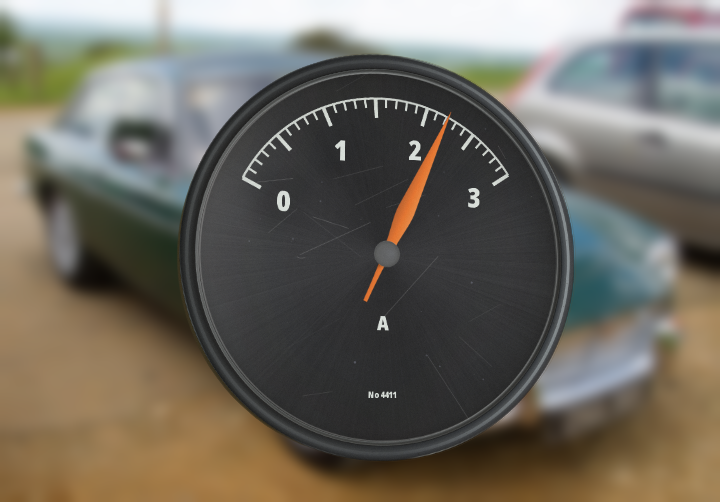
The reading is 2.2 A
